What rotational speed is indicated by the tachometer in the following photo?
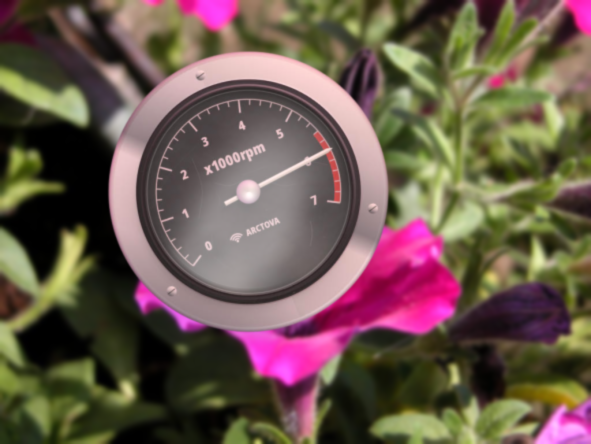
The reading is 6000 rpm
